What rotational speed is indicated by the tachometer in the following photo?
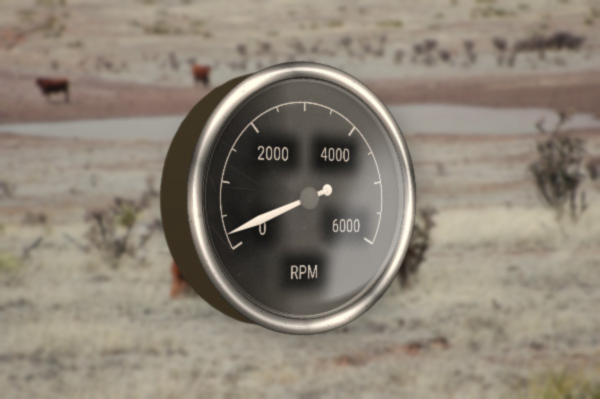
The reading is 250 rpm
